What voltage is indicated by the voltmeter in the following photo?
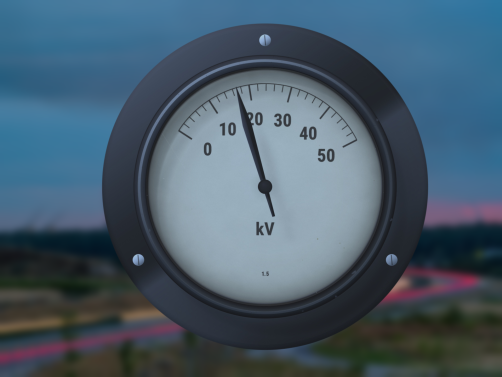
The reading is 17 kV
